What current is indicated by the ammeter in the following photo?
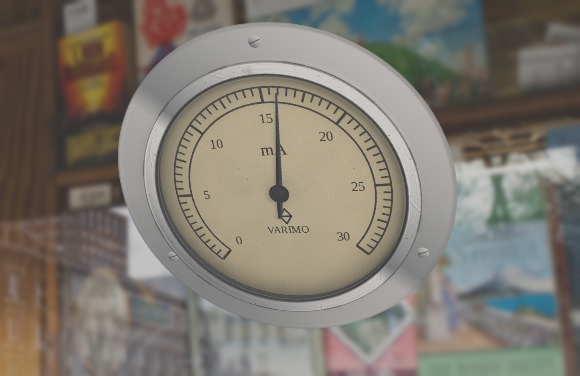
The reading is 16 mA
